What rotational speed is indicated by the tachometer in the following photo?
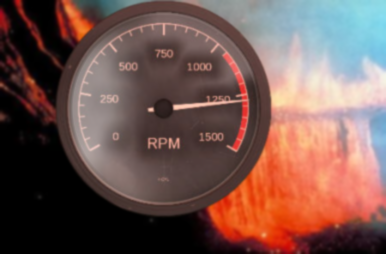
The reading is 1275 rpm
